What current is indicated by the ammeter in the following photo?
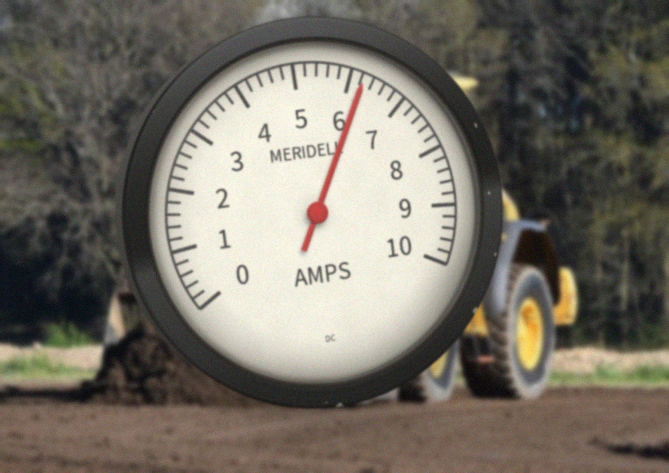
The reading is 6.2 A
